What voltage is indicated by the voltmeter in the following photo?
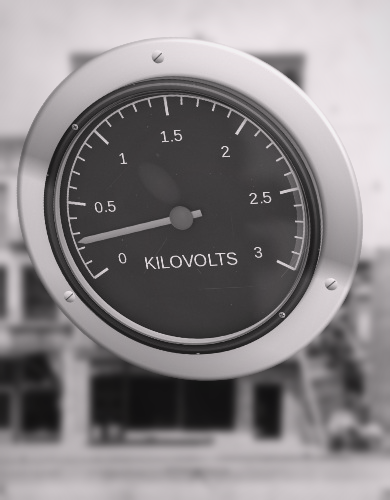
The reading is 0.25 kV
